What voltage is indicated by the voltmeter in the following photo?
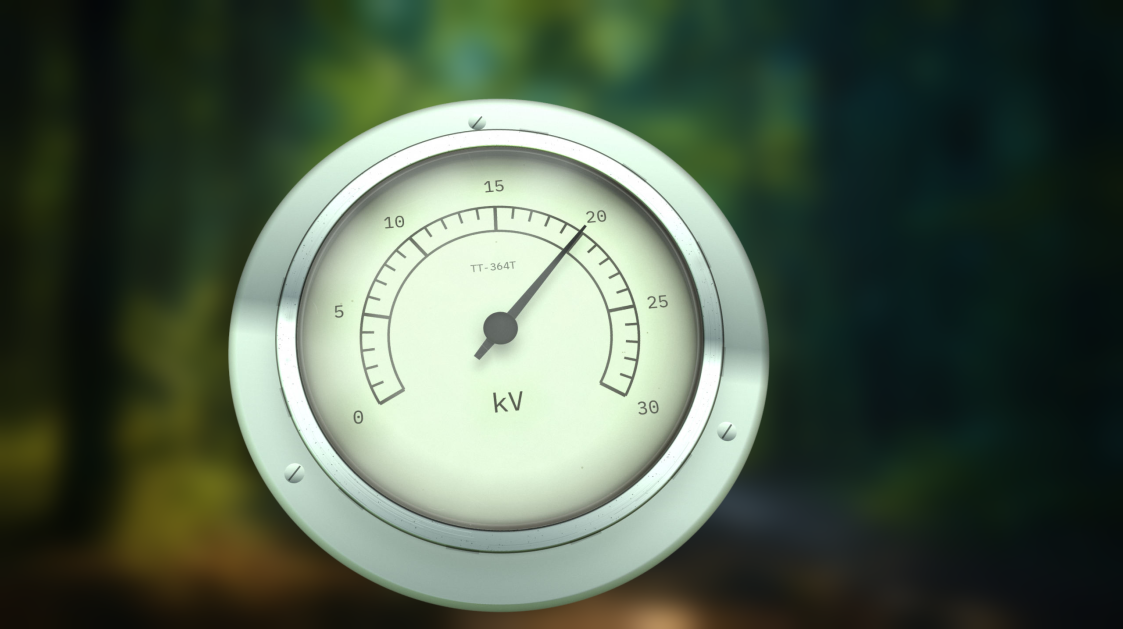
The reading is 20 kV
